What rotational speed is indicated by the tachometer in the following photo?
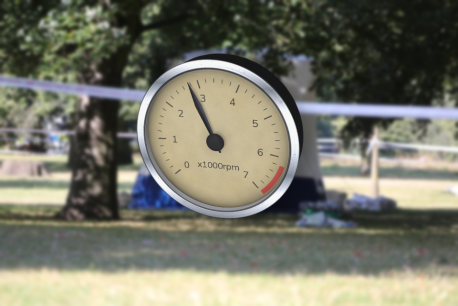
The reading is 2800 rpm
